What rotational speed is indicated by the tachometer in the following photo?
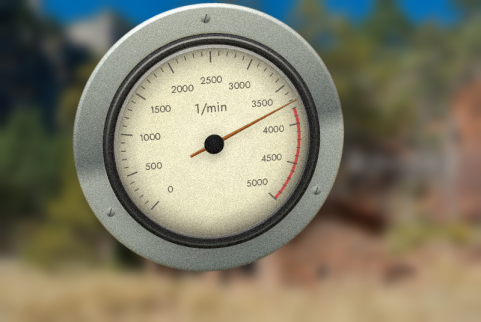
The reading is 3700 rpm
